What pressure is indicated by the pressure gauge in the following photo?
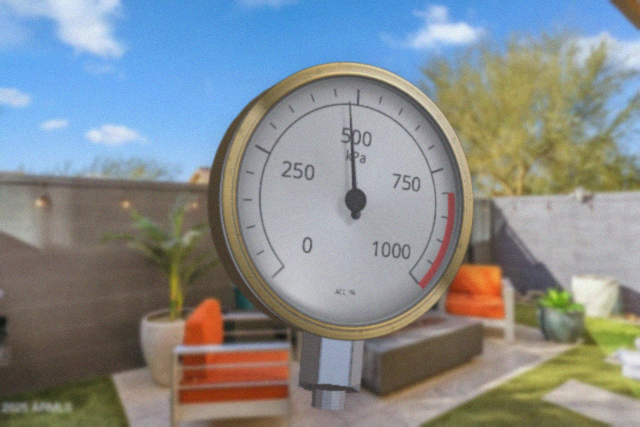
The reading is 475 kPa
